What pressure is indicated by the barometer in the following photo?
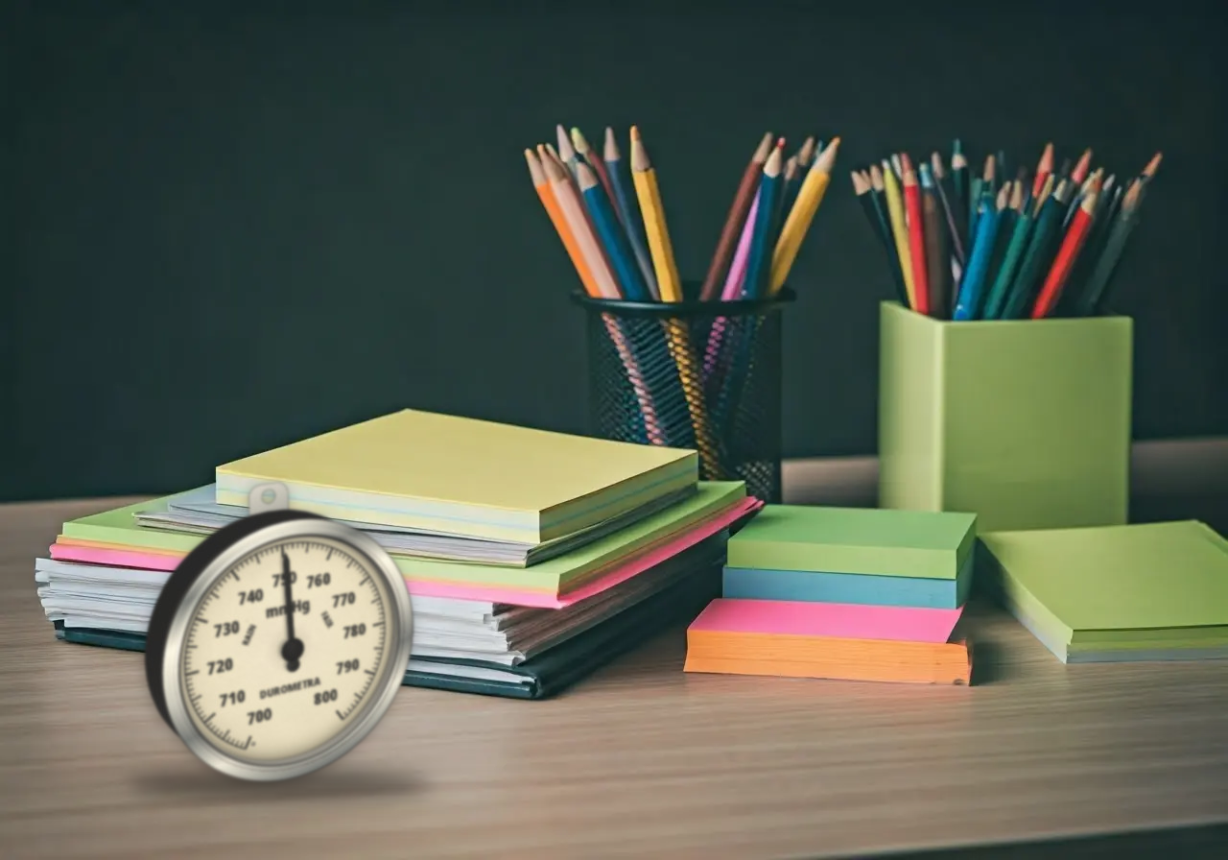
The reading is 750 mmHg
